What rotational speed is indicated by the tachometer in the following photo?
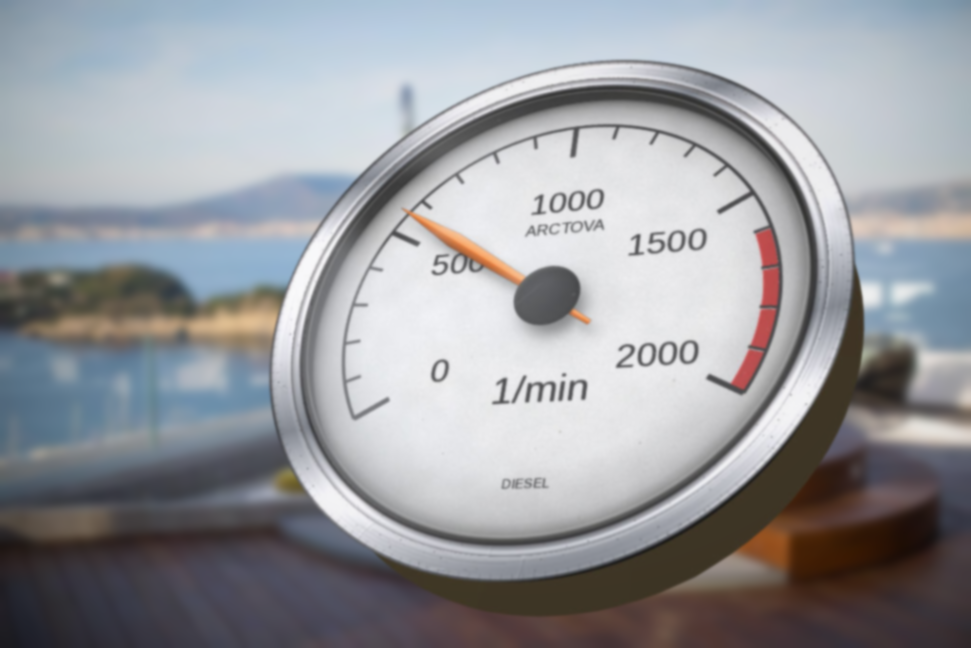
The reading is 550 rpm
